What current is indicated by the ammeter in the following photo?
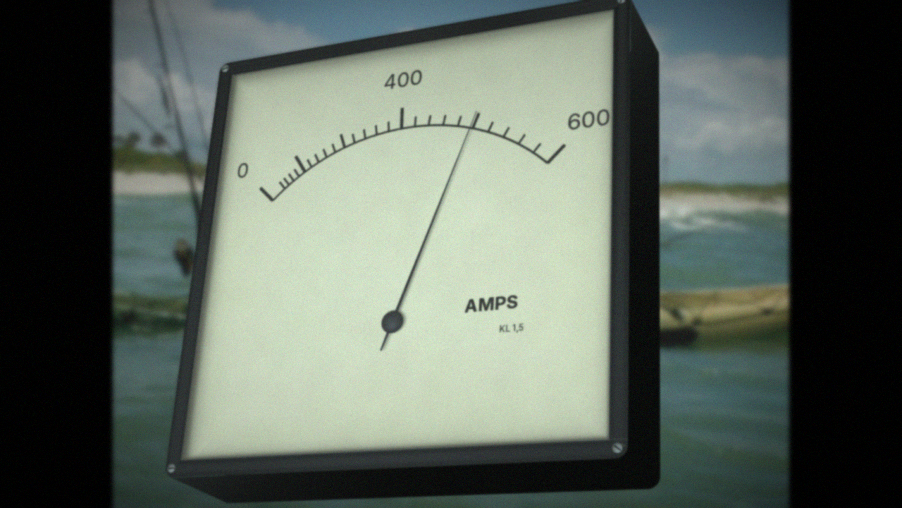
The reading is 500 A
